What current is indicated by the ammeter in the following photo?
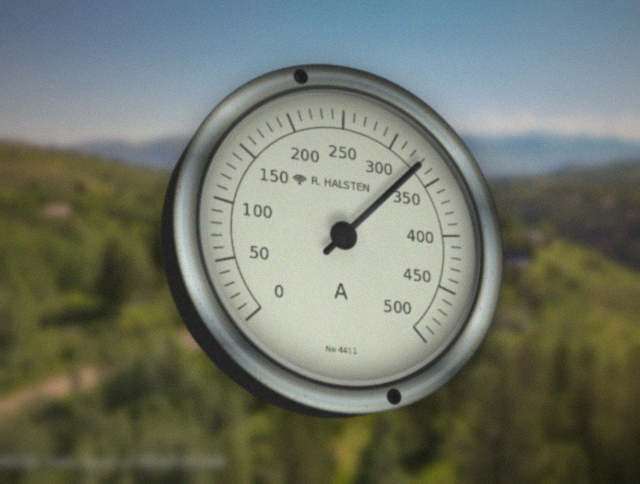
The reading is 330 A
